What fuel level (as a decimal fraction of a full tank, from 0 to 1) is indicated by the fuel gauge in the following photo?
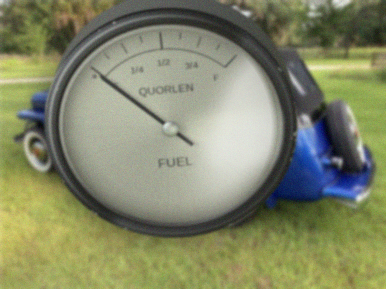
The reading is 0
